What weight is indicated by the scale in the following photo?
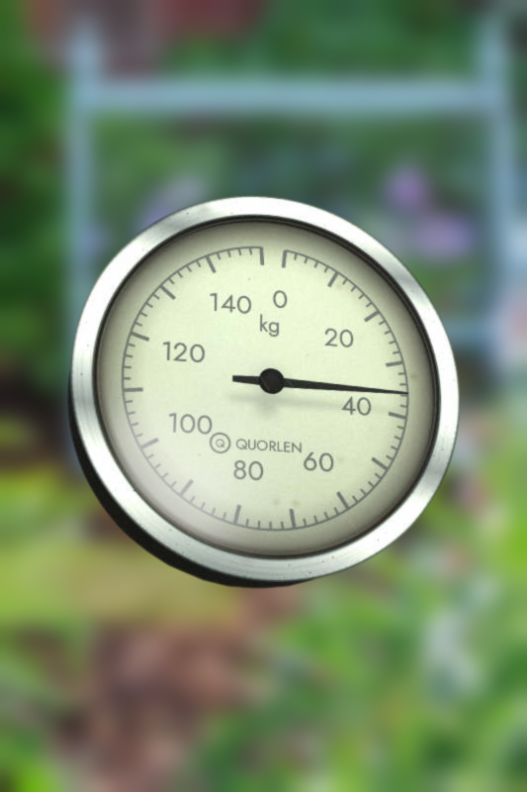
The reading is 36 kg
